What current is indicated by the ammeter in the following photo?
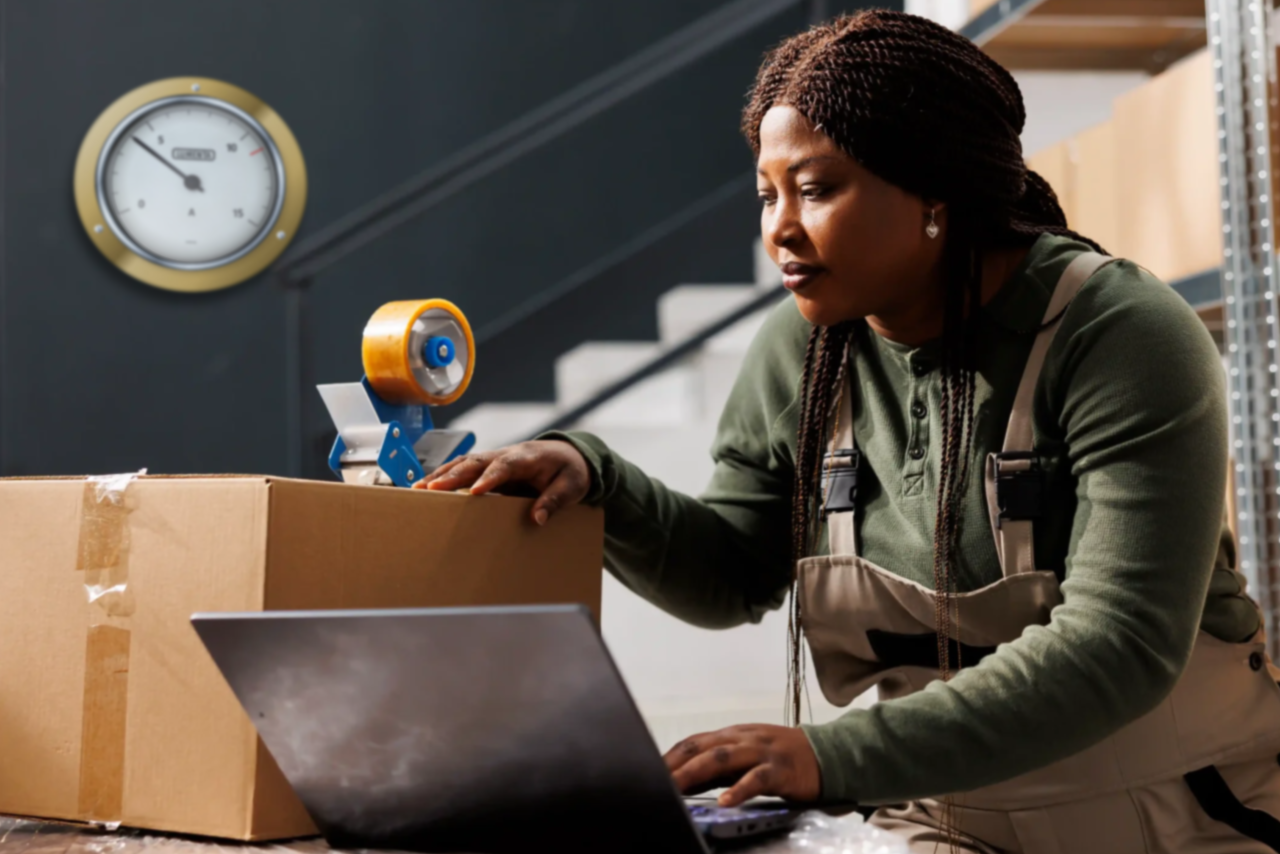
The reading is 4 A
